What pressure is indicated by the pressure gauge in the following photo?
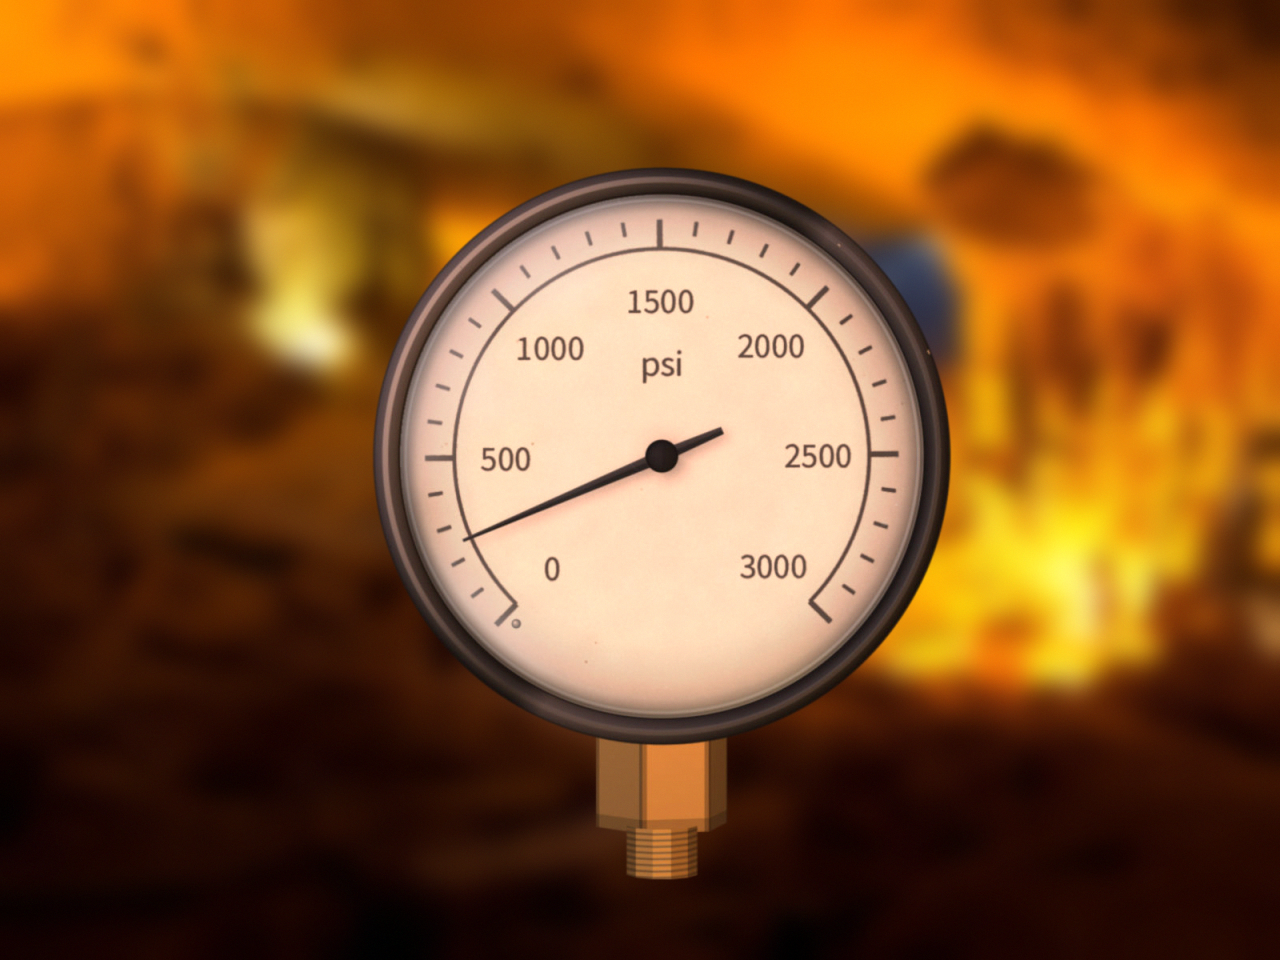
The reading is 250 psi
